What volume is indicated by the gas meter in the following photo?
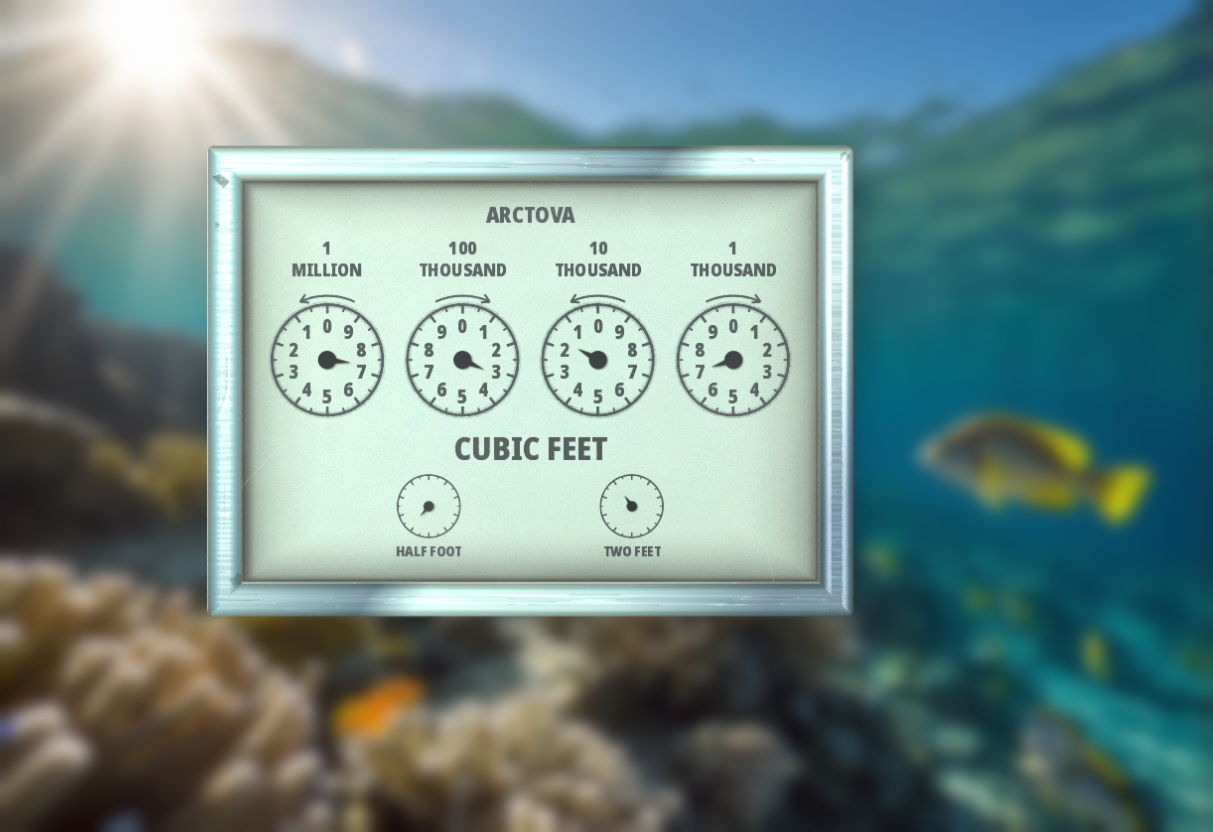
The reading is 731700 ft³
